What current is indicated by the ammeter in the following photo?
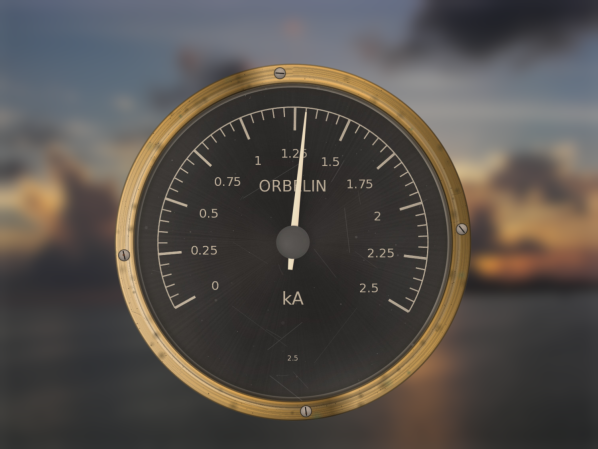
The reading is 1.3 kA
